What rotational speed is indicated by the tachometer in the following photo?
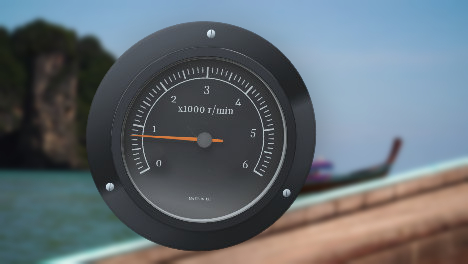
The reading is 800 rpm
